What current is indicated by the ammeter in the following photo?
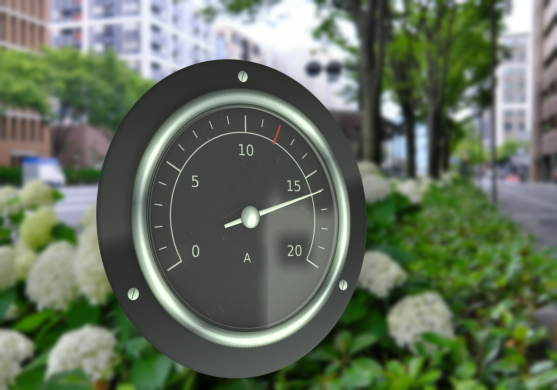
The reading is 16 A
